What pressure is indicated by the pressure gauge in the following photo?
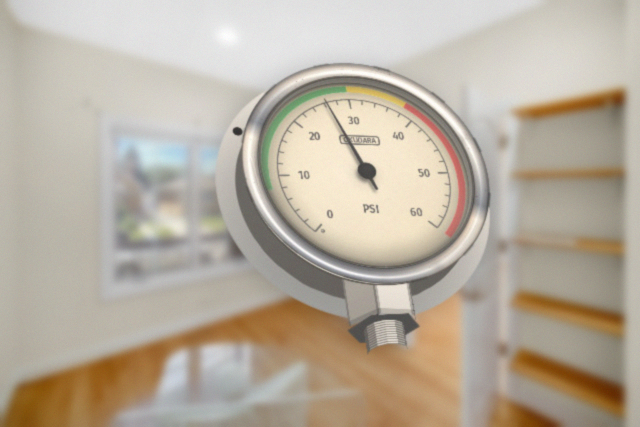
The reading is 26 psi
